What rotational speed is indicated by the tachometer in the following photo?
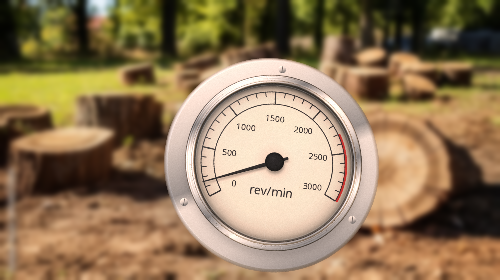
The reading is 150 rpm
